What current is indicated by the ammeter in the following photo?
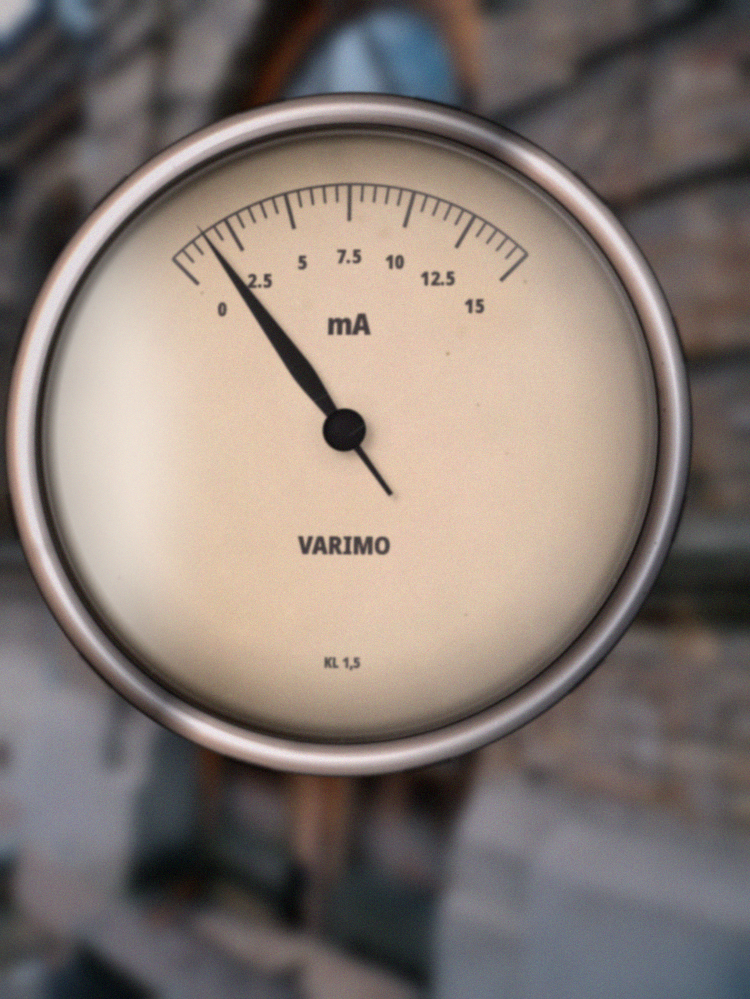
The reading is 1.5 mA
